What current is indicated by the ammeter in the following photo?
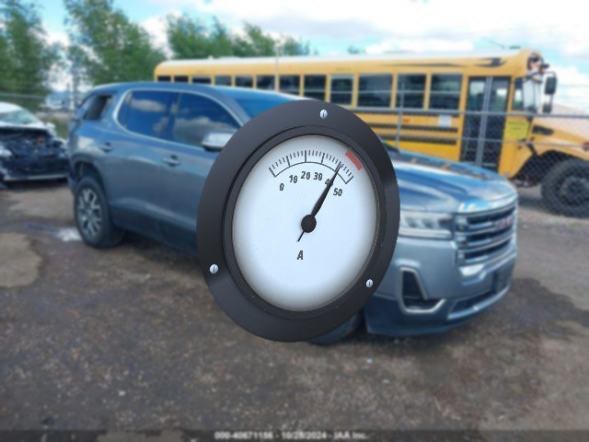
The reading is 40 A
